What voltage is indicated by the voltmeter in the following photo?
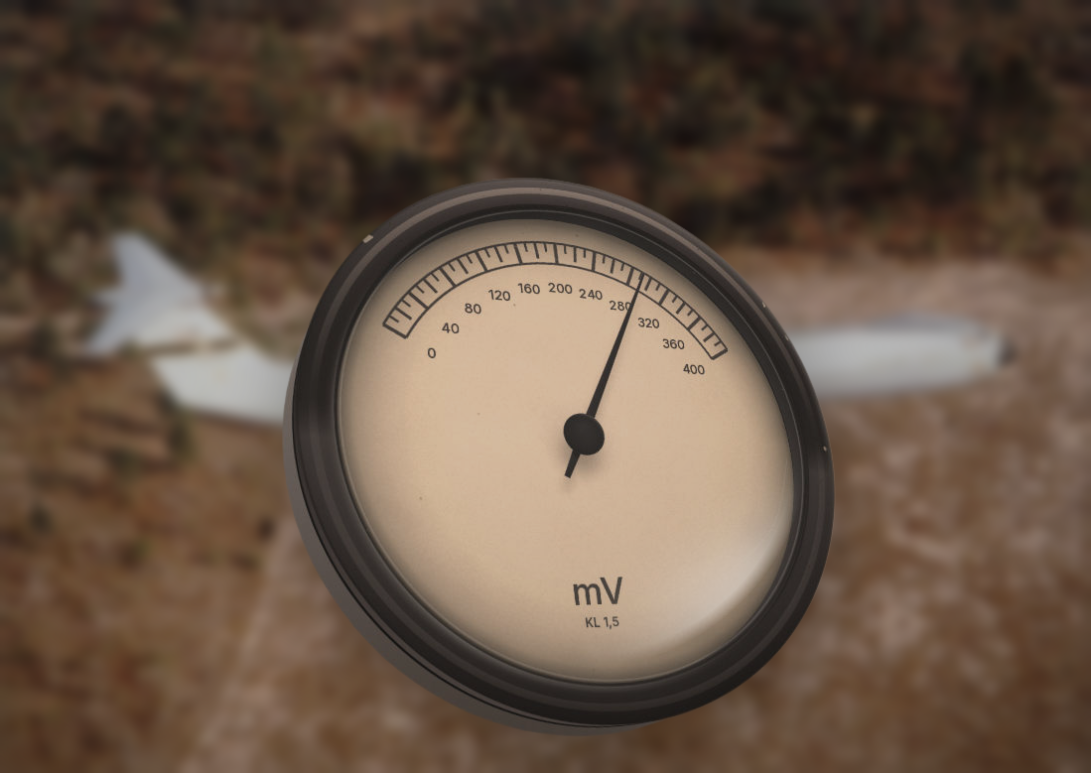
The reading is 290 mV
